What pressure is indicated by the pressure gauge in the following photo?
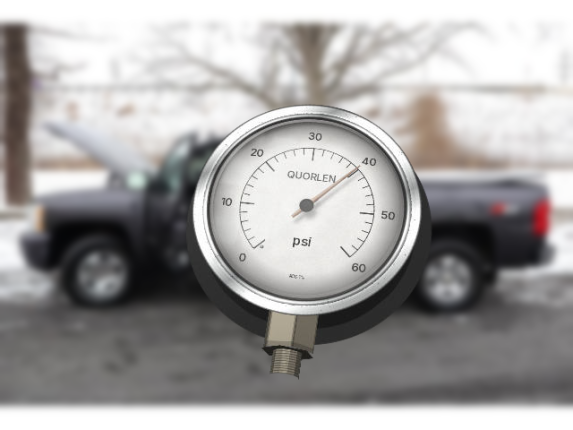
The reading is 40 psi
